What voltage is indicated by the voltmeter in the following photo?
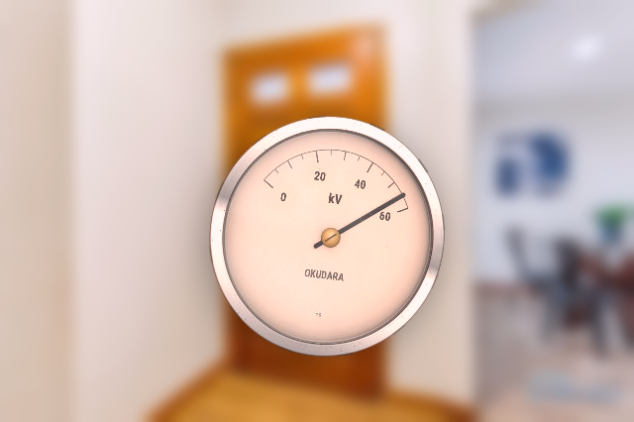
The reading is 55 kV
